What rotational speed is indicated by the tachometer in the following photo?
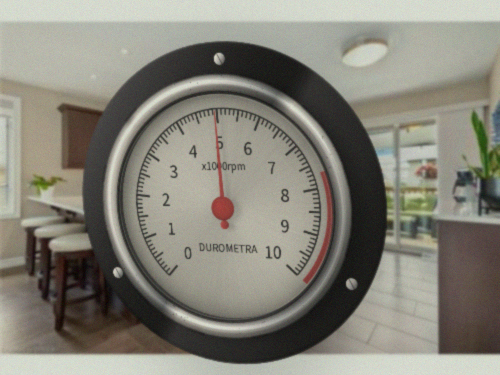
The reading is 5000 rpm
